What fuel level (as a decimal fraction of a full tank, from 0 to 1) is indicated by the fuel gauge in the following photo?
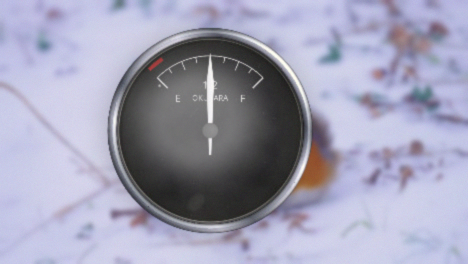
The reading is 0.5
